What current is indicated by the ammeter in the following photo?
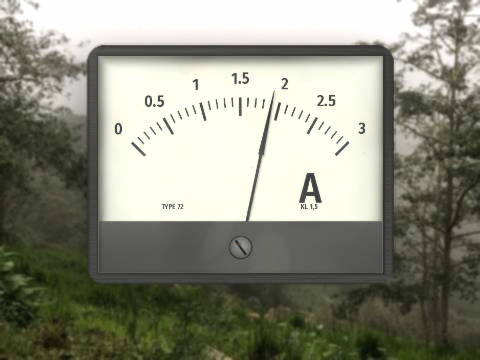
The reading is 1.9 A
